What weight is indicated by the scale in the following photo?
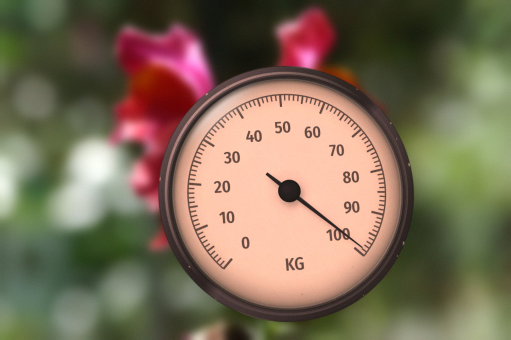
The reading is 99 kg
